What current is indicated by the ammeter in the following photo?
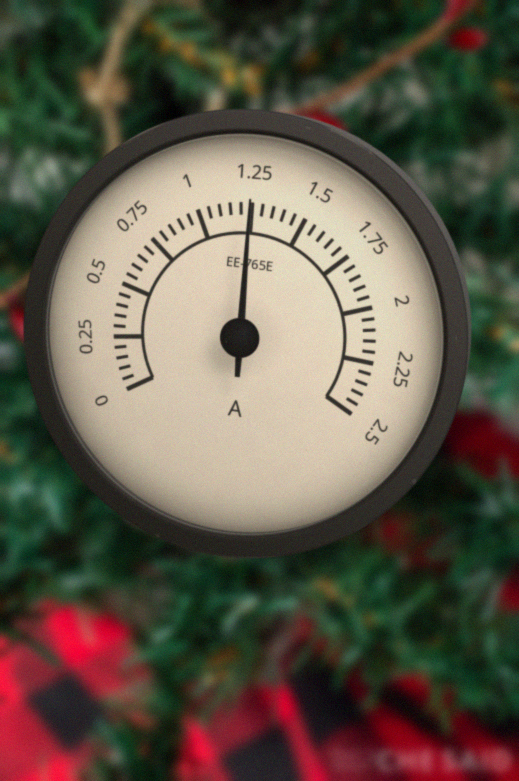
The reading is 1.25 A
